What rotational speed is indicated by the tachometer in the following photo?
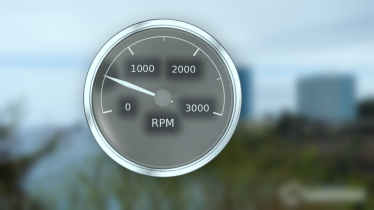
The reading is 500 rpm
